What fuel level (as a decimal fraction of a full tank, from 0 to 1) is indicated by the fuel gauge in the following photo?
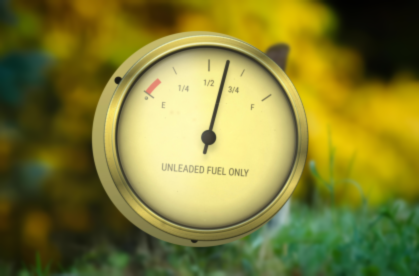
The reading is 0.625
